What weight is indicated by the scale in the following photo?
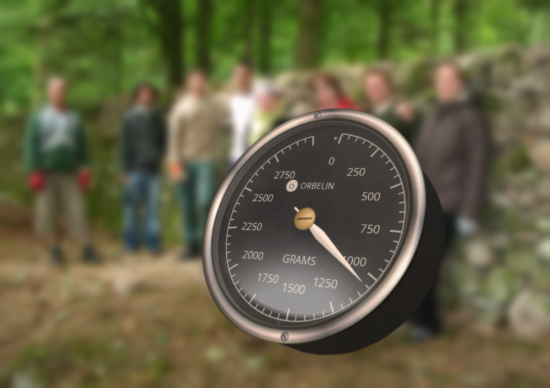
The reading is 1050 g
